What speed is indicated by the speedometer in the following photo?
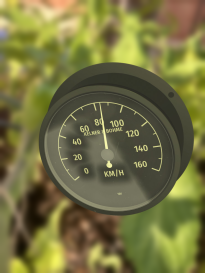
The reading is 85 km/h
